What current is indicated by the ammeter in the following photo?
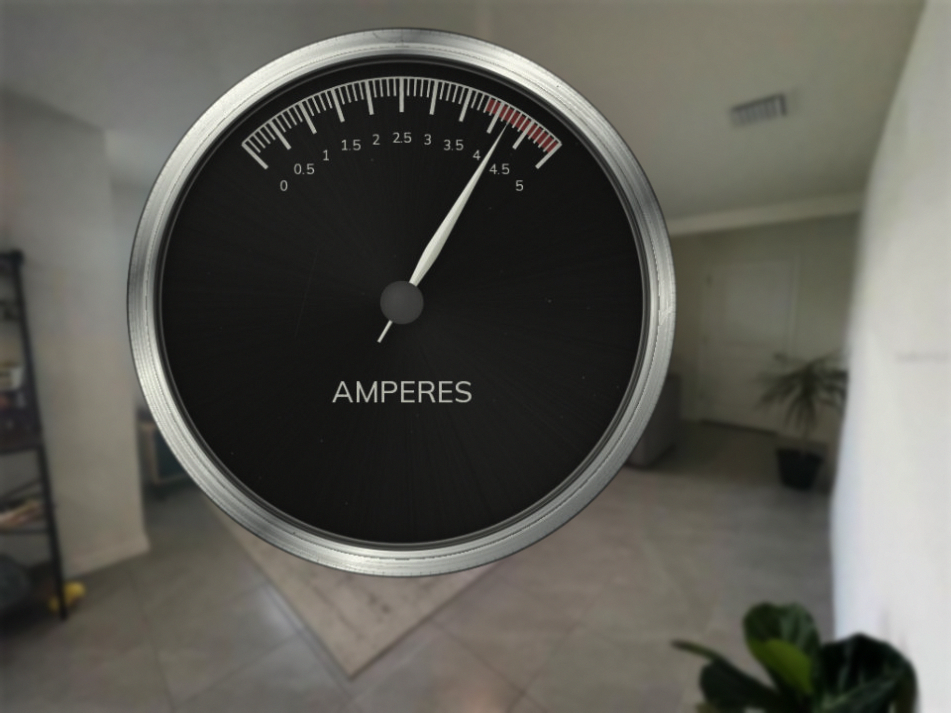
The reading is 4.2 A
